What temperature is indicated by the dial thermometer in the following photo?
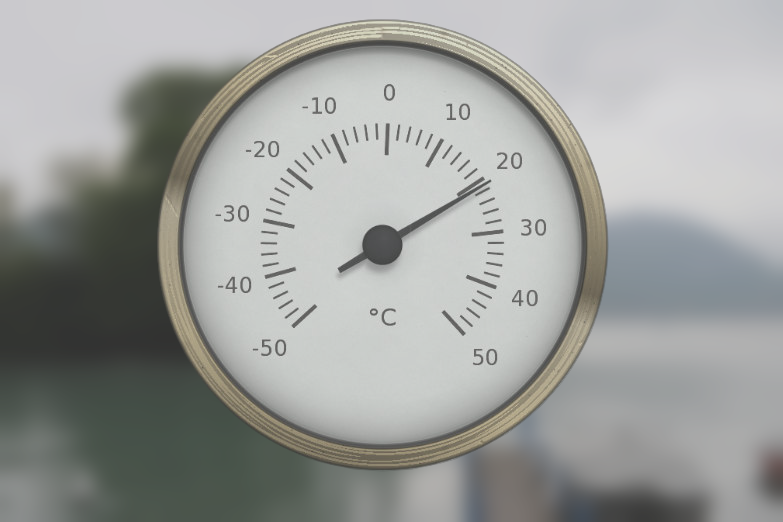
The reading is 21 °C
